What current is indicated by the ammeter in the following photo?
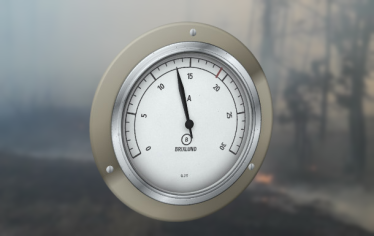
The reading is 13 A
